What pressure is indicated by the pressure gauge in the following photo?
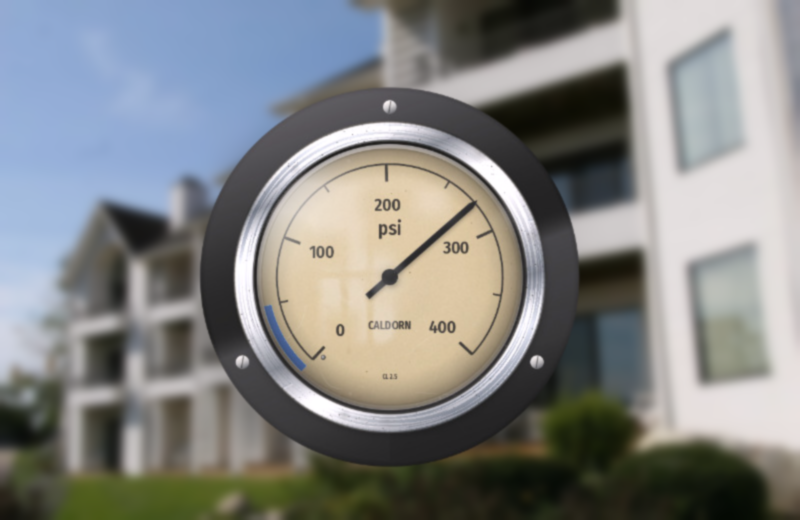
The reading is 275 psi
